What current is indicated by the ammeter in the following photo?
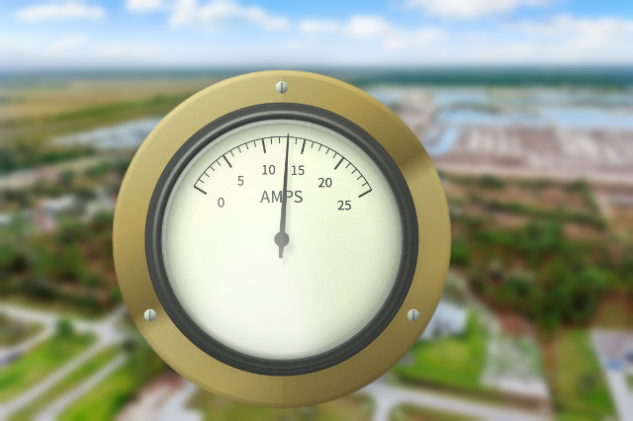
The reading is 13 A
